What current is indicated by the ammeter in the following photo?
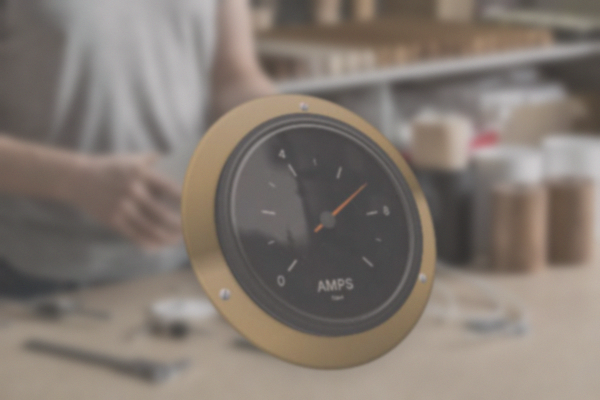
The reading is 7 A
